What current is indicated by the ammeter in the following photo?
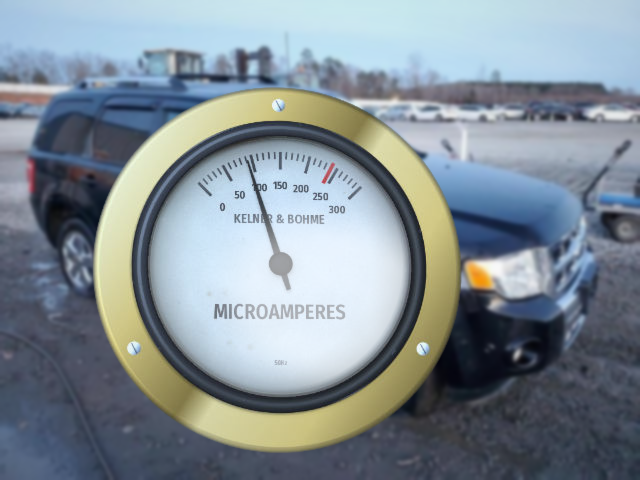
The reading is 90 µA
